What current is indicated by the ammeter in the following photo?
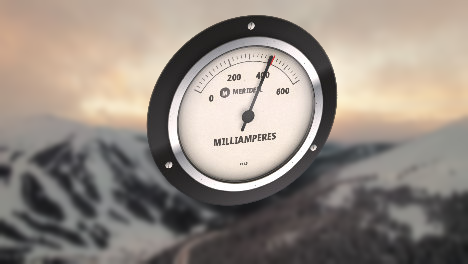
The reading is 400 mA
